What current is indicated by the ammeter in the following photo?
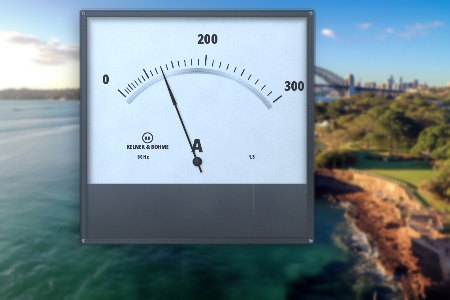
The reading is 130 A
